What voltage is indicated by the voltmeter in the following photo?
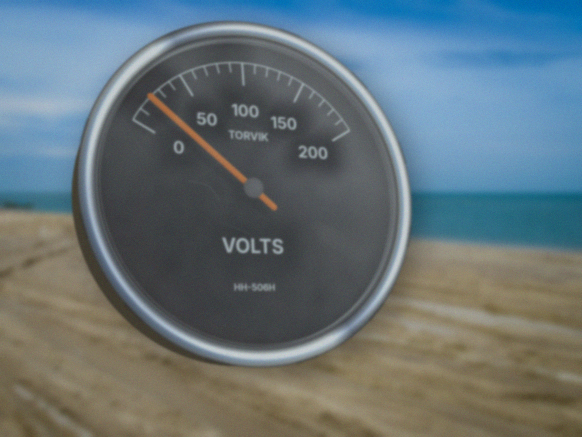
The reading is 20 V
